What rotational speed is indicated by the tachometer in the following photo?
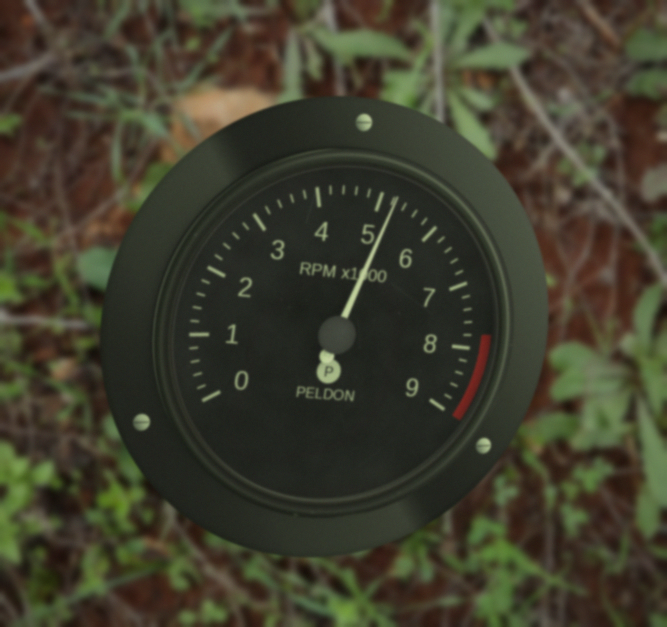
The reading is 5200 rpm
